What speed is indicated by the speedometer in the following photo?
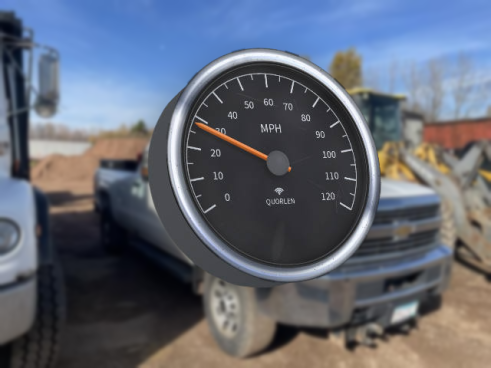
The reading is 27.5 mph
